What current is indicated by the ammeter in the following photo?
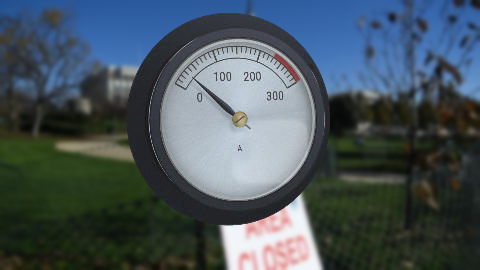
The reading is 30 A
